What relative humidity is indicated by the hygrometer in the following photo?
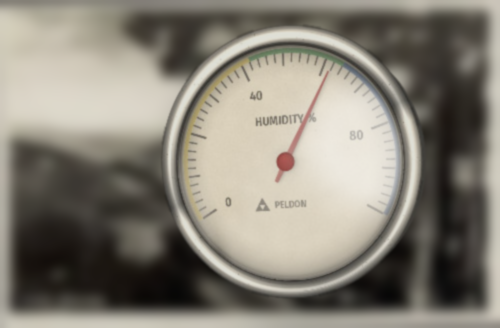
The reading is 62 %
